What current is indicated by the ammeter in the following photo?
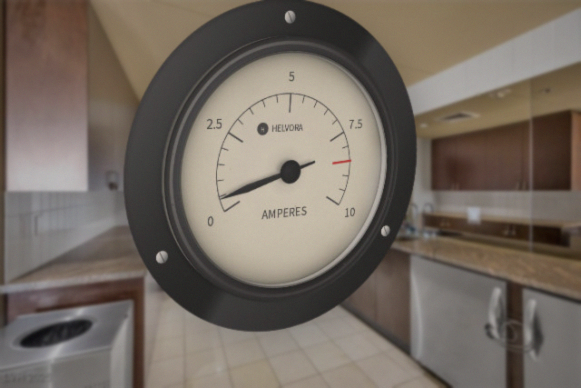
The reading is 0.5 A
